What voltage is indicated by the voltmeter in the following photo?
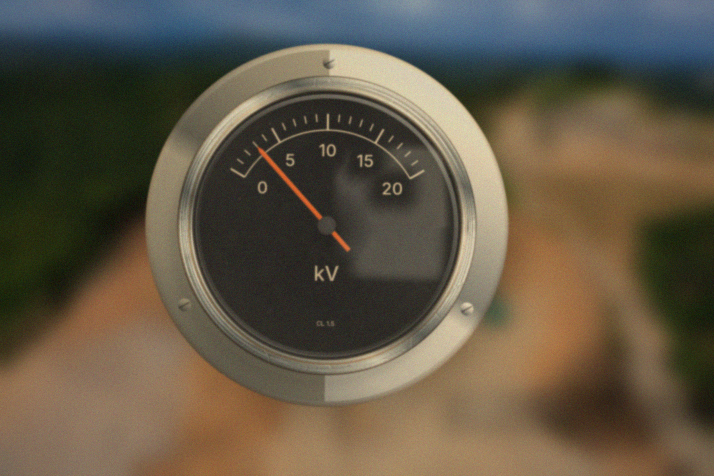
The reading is 3 kV
